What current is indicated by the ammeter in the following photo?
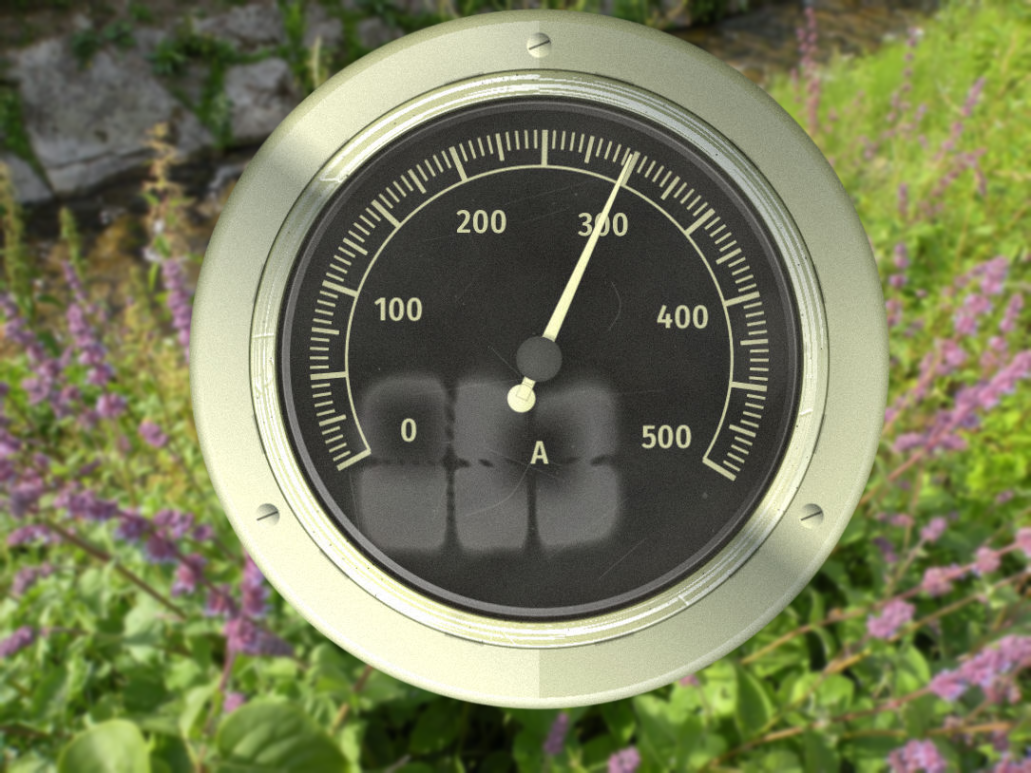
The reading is 297.5 A
